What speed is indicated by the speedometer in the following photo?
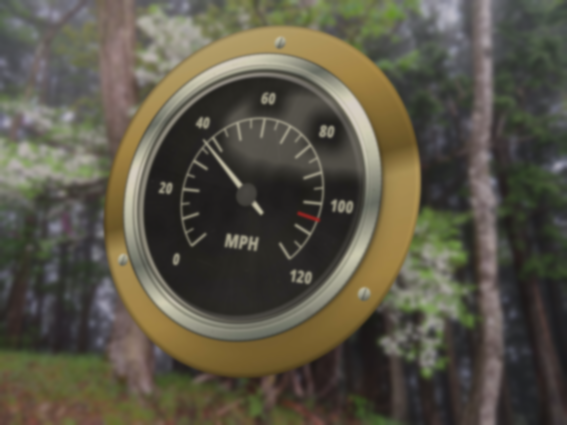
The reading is 37.5 mph
